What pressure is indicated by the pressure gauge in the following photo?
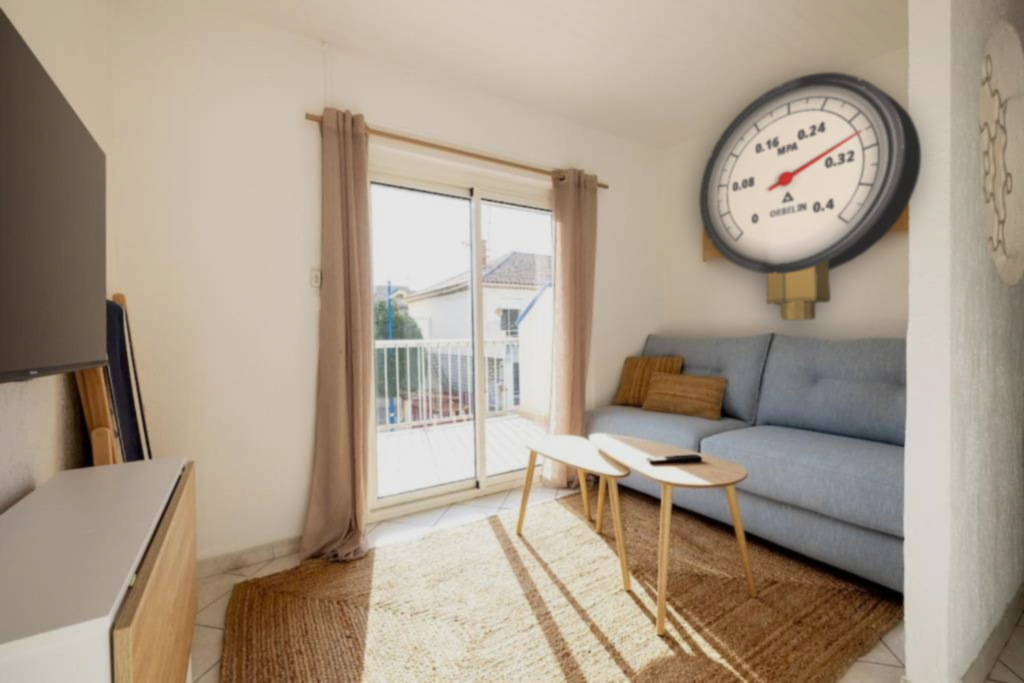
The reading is 0.3 MPa
